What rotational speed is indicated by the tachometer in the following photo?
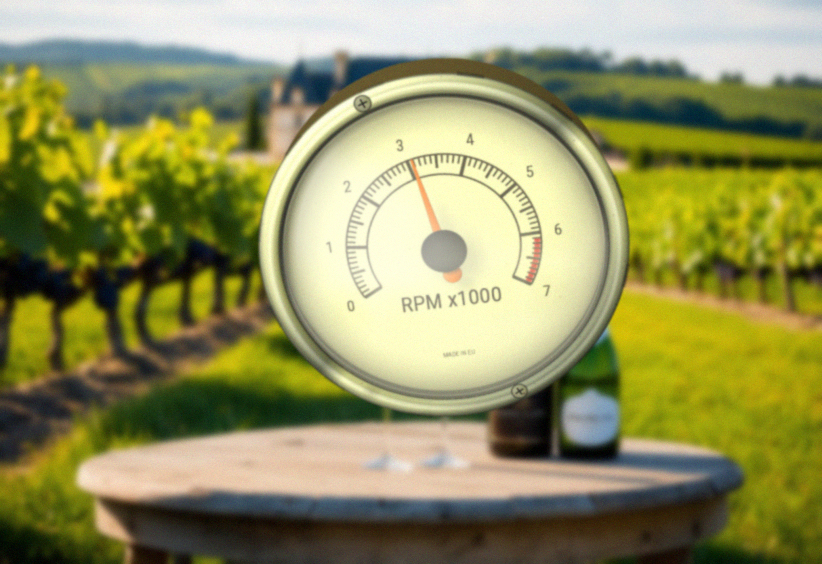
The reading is 3100 rpm
